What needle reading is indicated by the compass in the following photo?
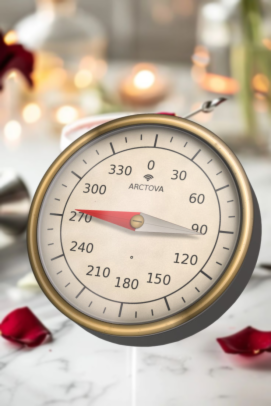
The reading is 275 °
